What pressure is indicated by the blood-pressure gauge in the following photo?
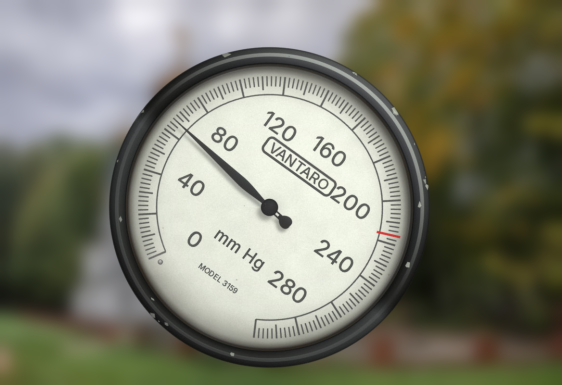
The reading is 66 mmHg
